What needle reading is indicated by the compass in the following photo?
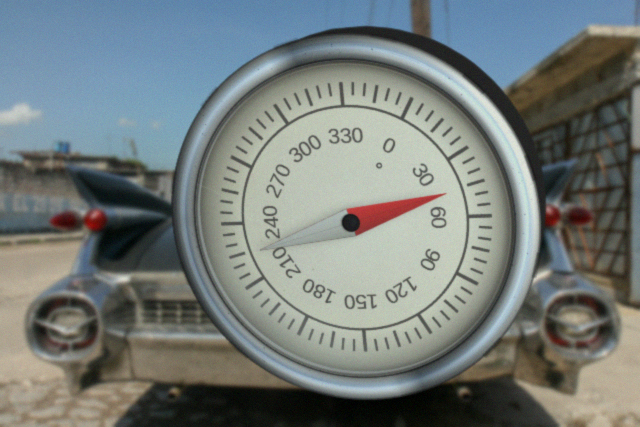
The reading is 45 °
